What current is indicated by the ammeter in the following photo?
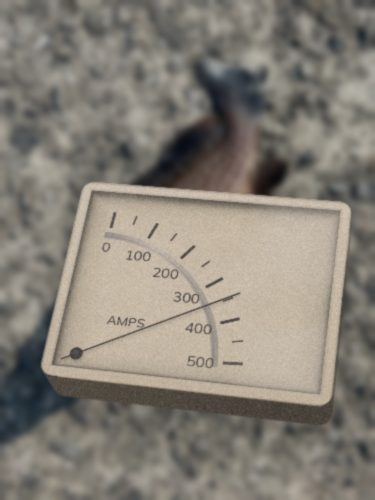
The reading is 350 A
